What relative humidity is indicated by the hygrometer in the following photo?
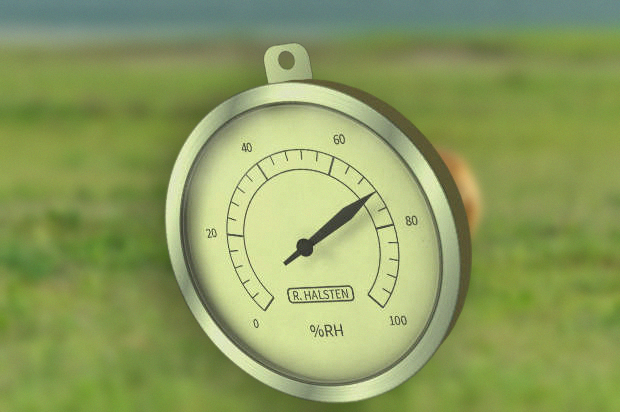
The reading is 72 %
